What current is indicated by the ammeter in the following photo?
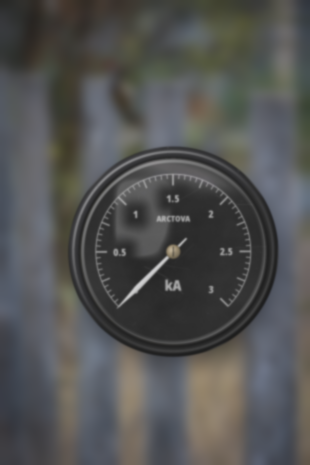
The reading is 0 kA
